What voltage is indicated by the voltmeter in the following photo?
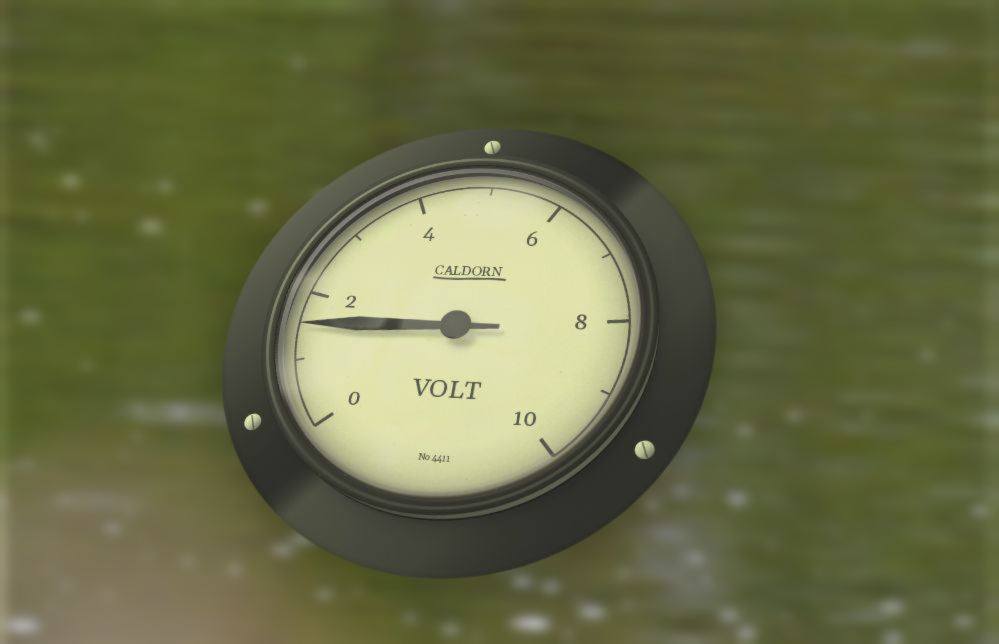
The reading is 1.5 V
